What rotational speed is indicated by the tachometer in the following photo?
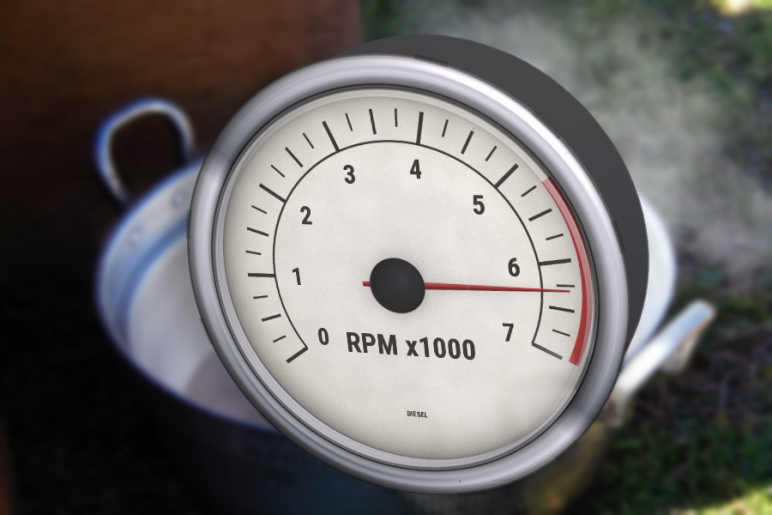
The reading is 6250 rpm
